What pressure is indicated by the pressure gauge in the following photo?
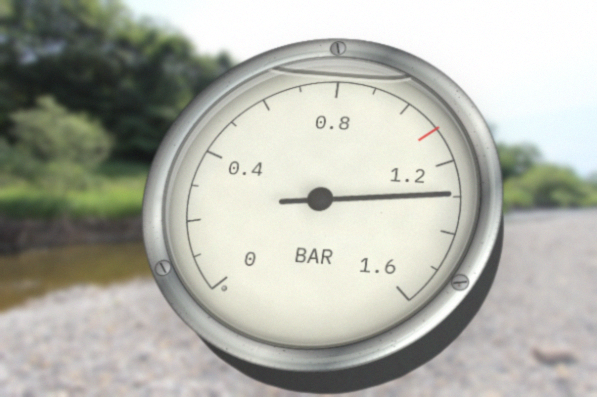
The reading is 1.3 bar
